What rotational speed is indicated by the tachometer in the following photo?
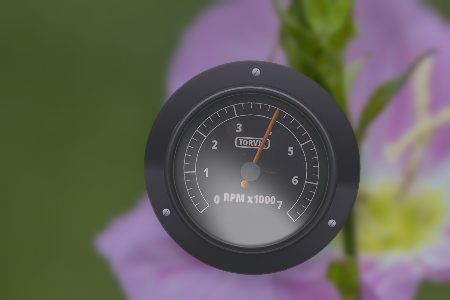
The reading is 4000 rpm
